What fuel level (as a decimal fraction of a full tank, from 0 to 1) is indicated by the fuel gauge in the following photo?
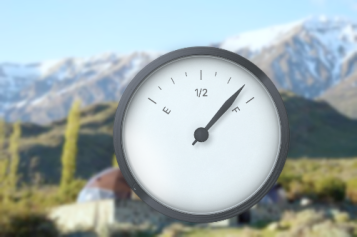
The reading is 0.875
